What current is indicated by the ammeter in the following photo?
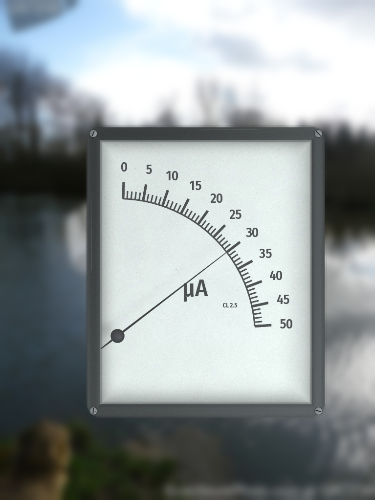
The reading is 30 µA
